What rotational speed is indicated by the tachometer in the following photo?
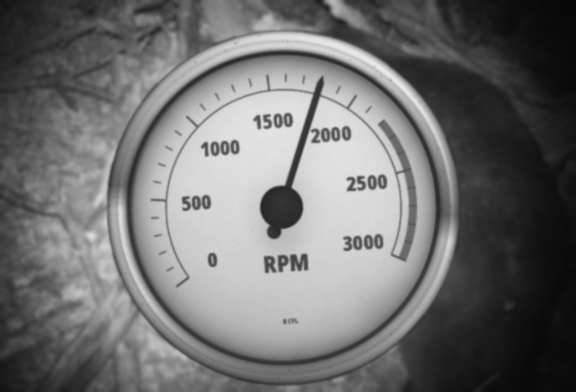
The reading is 1800 rpm
